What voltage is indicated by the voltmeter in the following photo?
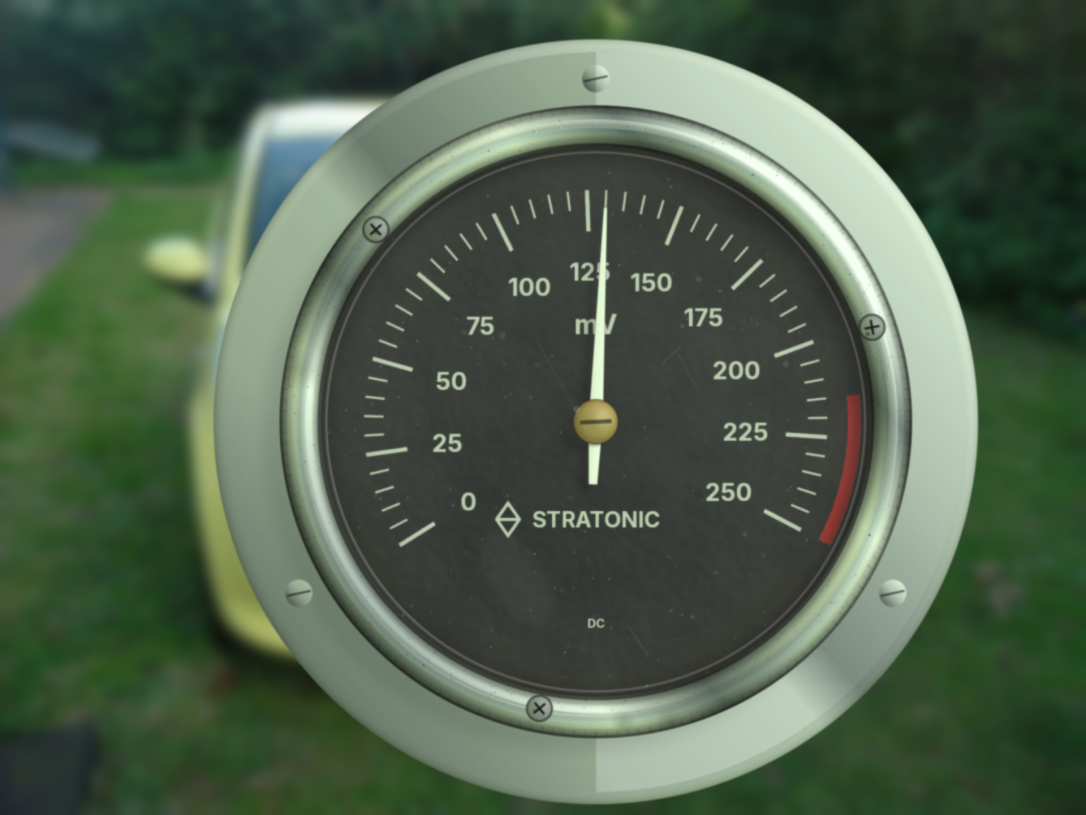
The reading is 130 mV
